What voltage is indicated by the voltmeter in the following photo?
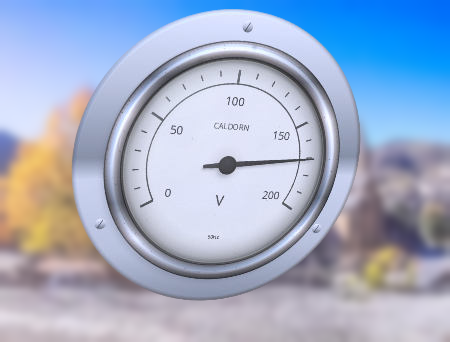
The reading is 170 V
